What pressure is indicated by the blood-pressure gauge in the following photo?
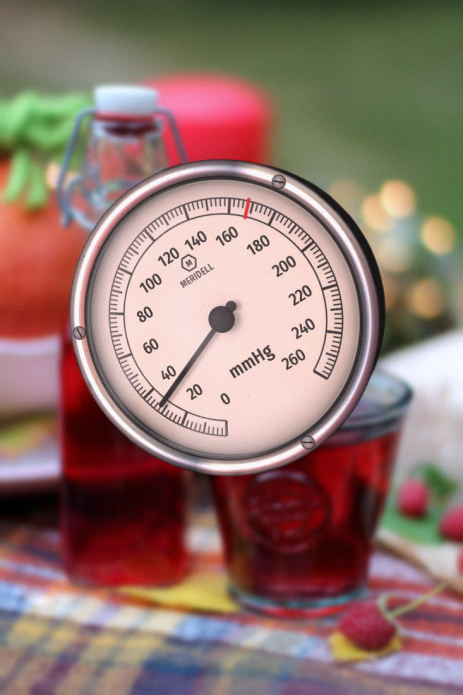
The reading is 32 mmHg
